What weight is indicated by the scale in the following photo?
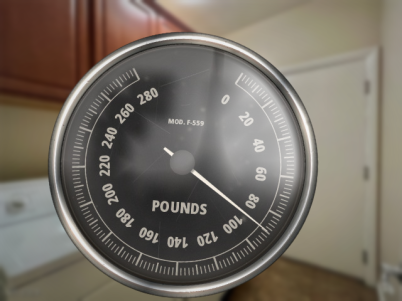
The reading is 90 lb
